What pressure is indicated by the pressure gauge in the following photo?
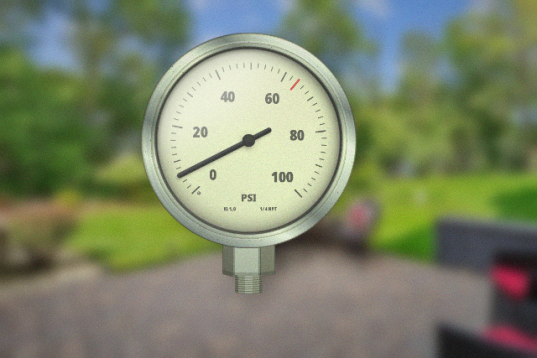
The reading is 6 psi
